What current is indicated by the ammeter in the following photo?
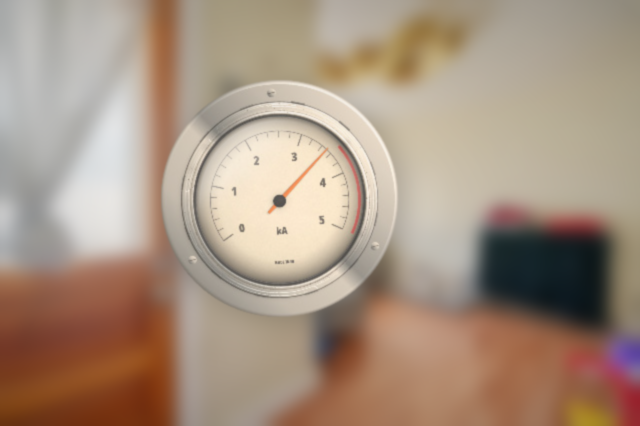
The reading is 3.5 kA
